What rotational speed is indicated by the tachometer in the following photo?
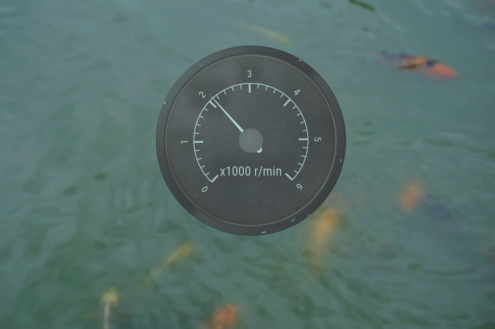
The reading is 2100 rpm
